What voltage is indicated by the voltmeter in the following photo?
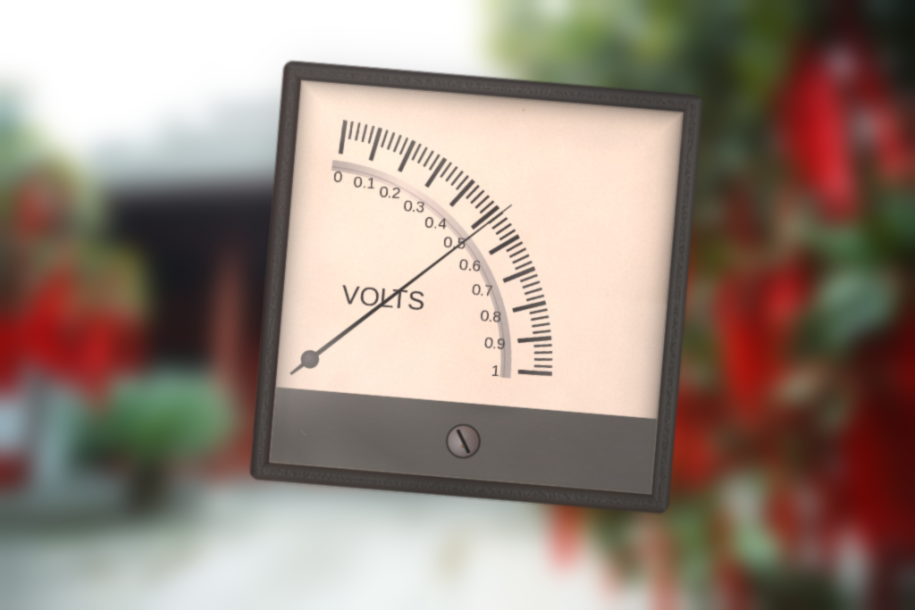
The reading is 0.52 V
